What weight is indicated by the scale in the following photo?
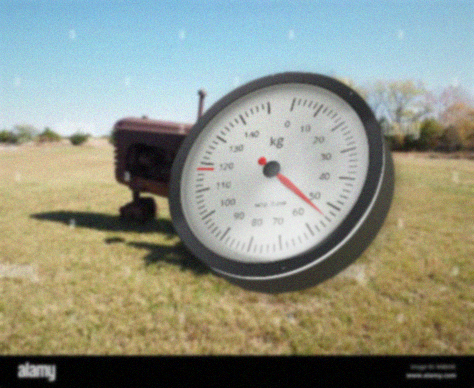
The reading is 54 kg
